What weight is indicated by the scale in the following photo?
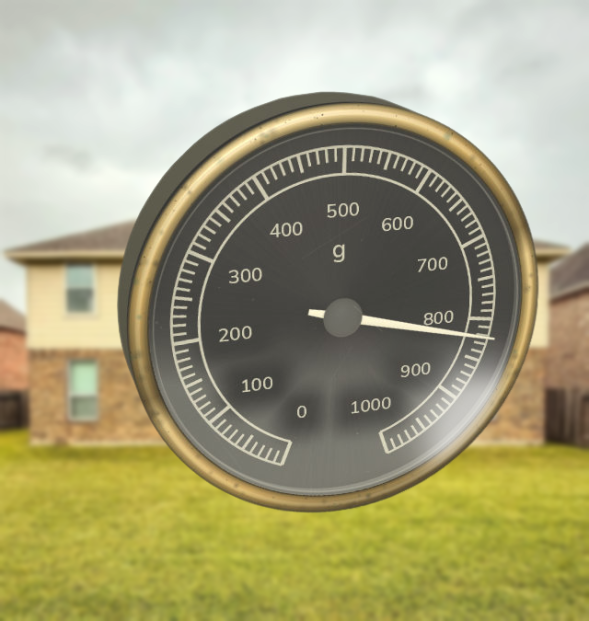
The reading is 820 g
